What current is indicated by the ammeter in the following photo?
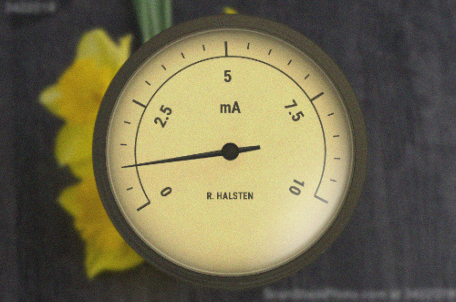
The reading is 1 mA
